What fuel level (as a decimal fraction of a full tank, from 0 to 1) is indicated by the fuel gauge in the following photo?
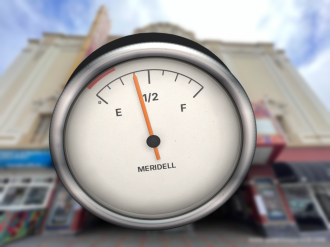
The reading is 0.375
